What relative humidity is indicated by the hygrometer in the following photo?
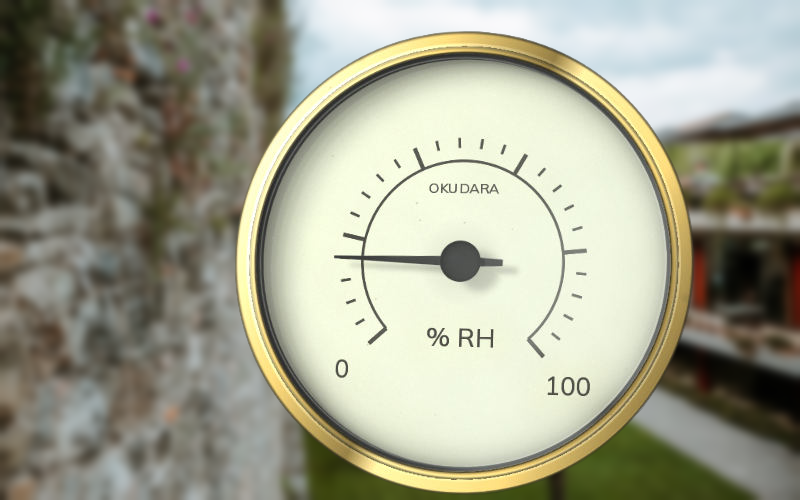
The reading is 16 %
